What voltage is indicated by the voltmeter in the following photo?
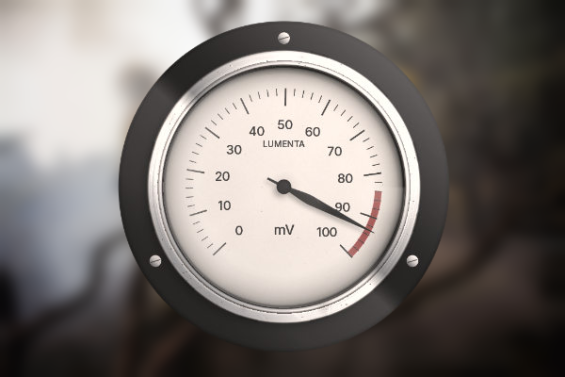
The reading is 93 mV
